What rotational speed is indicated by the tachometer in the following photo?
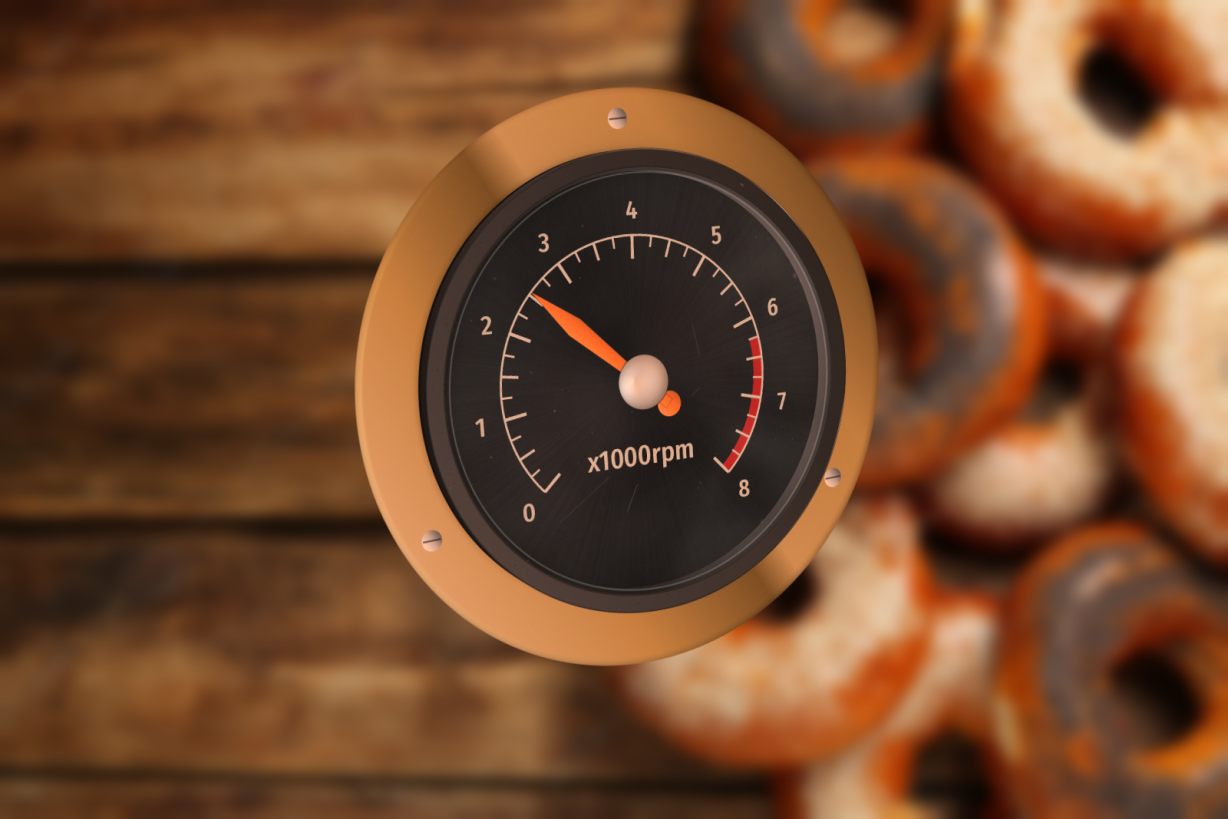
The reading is 2500 rpm
